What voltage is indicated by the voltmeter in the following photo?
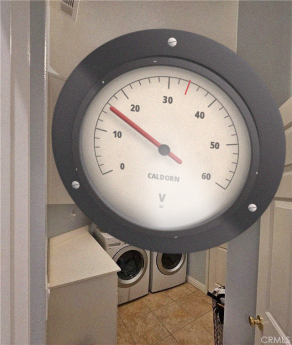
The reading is 16 V
